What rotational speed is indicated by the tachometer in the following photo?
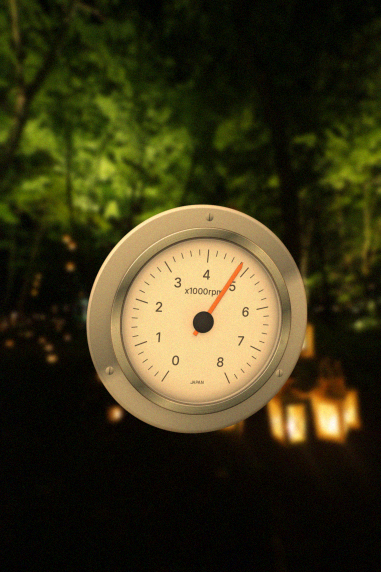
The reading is 4800 rpm
